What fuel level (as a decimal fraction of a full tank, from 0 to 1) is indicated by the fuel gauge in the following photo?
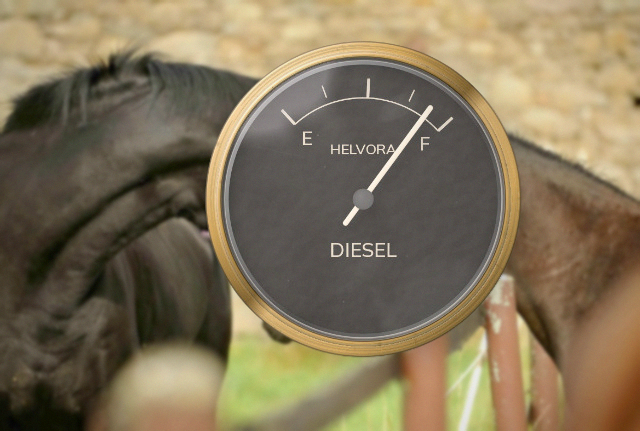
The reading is 0.875
